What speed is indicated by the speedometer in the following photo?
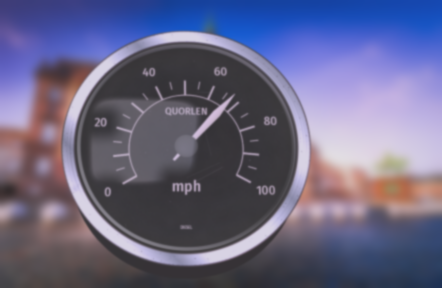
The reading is 67.5 mph
